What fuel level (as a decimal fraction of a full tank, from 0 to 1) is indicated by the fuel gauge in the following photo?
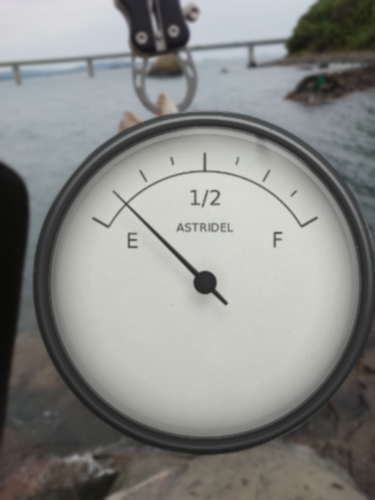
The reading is 0.125
